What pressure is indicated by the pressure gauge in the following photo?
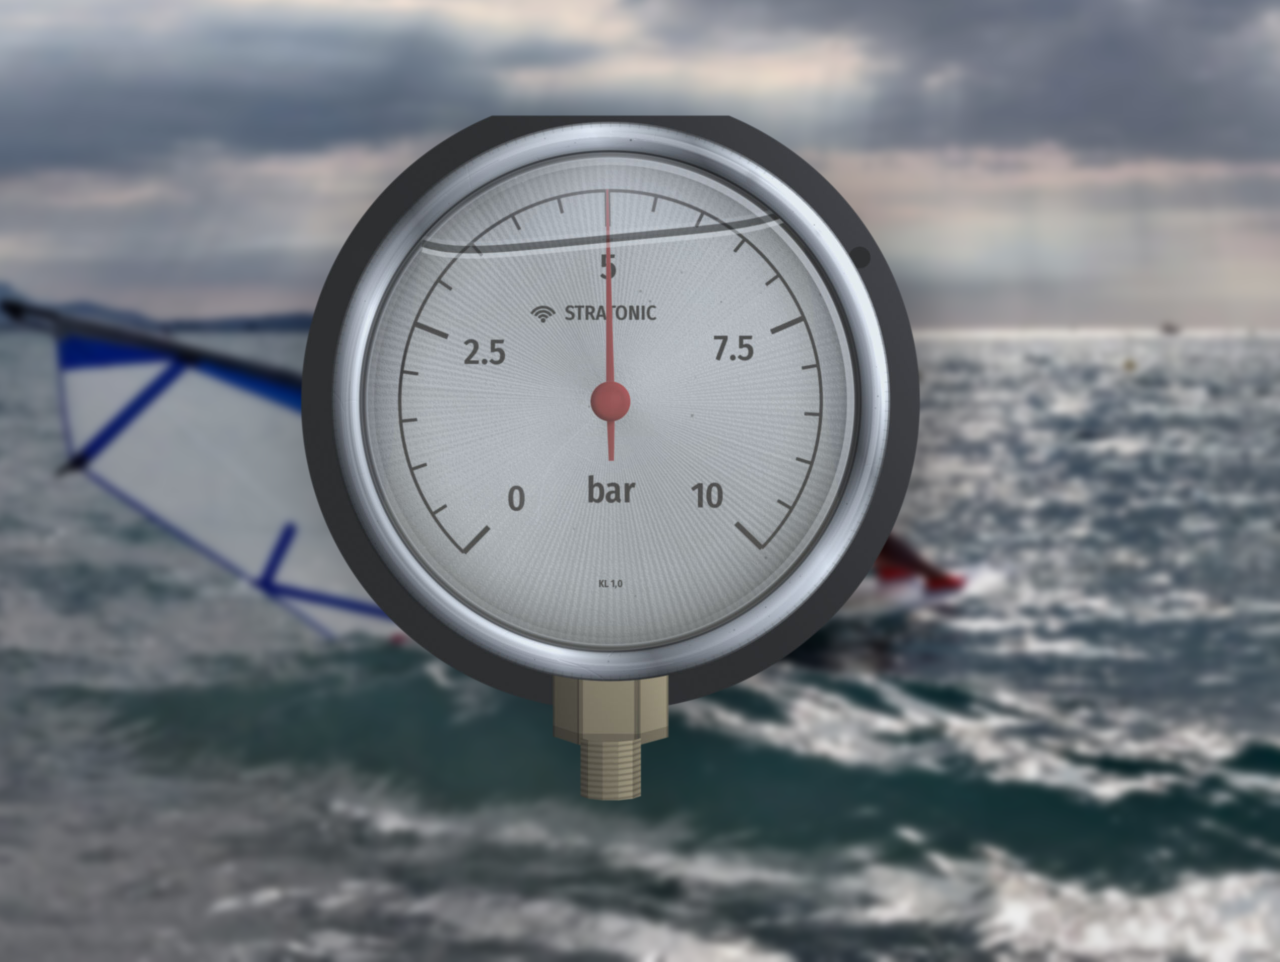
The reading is 5 bar
